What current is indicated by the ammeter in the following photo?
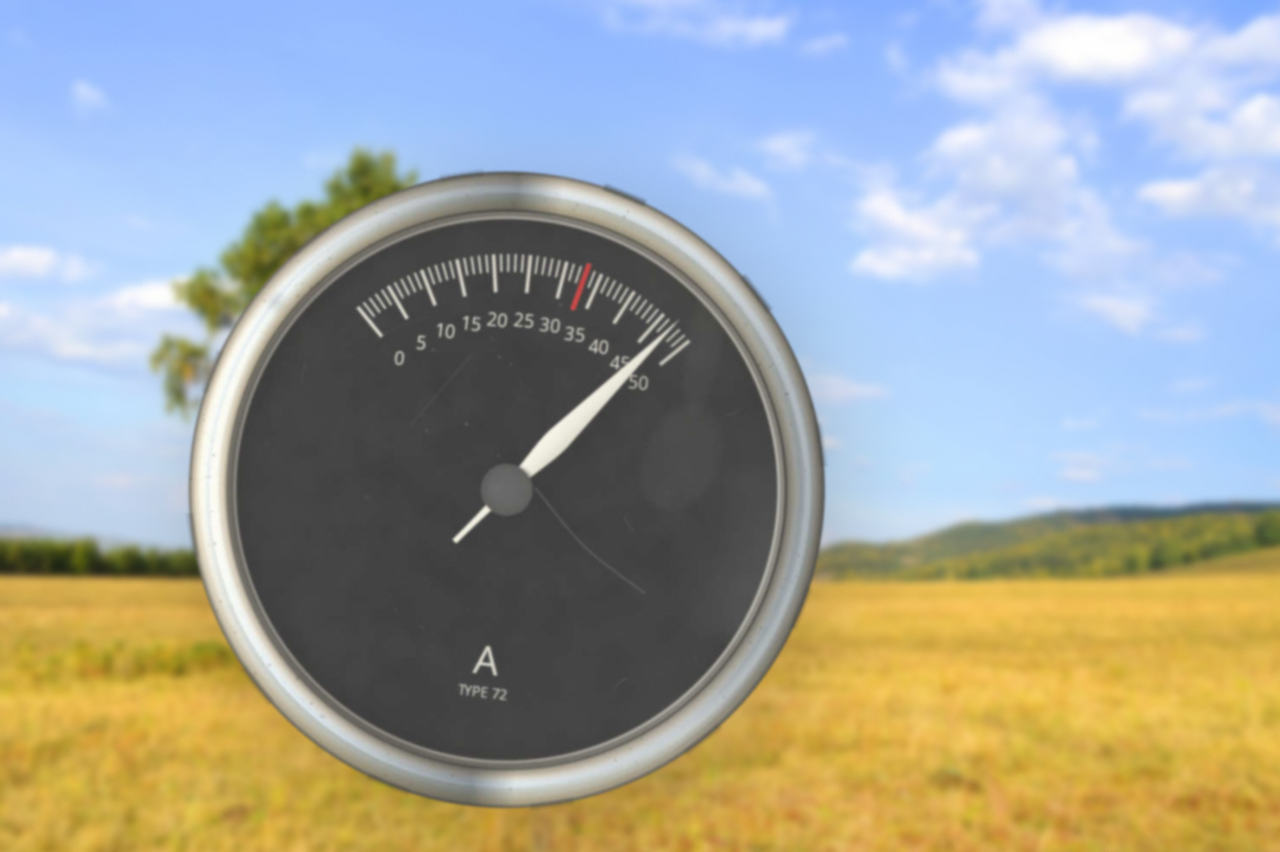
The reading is 47 A
